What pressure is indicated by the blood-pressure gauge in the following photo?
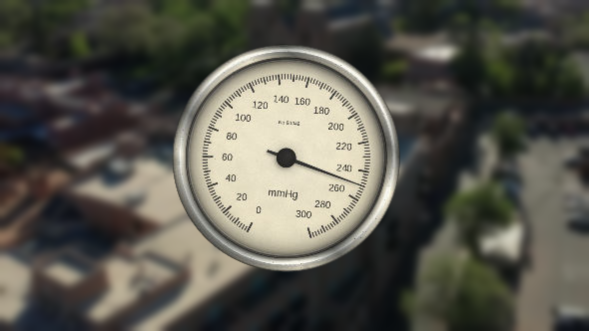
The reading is 250 mmHg
